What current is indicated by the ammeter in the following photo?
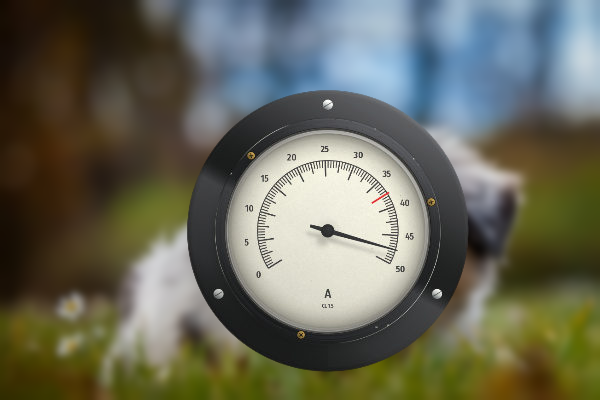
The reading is 47.5 A
